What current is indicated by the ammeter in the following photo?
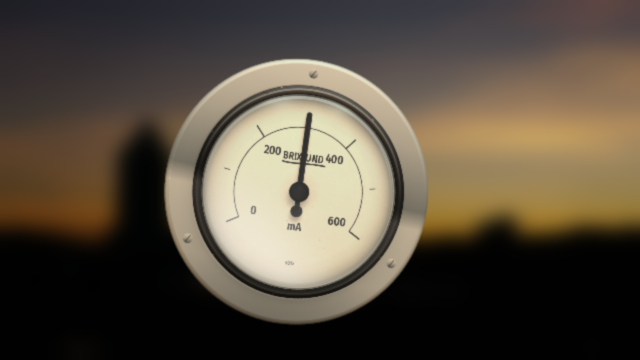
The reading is 300 mA
